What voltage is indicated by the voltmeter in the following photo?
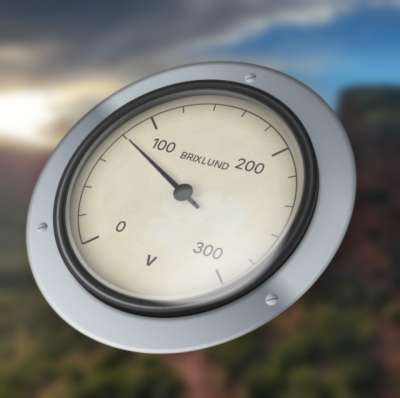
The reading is 80 V
